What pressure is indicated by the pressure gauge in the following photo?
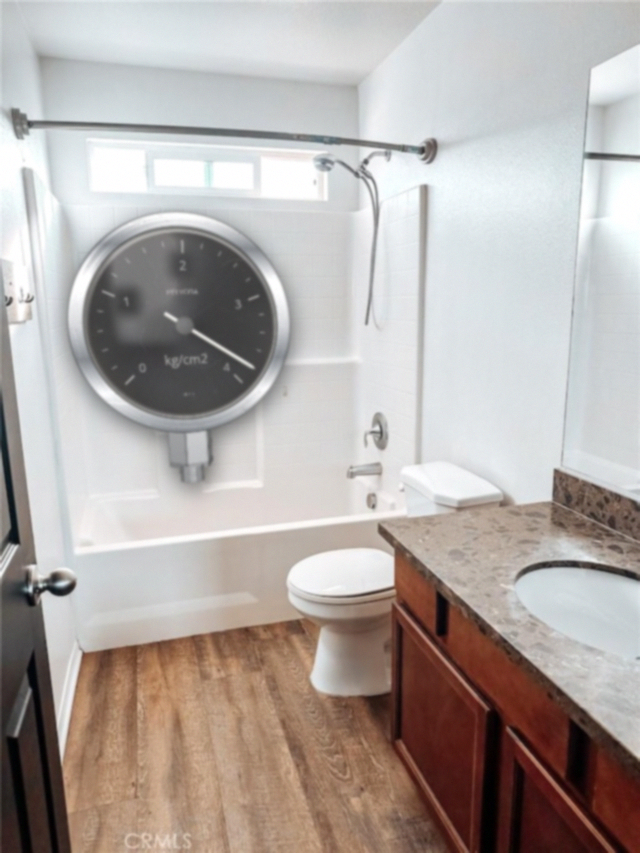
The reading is 3.8 kg/cm²
